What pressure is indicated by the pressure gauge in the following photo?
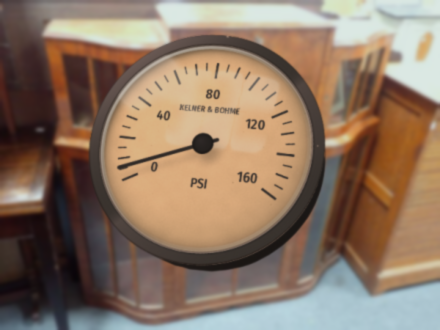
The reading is 5 psi
